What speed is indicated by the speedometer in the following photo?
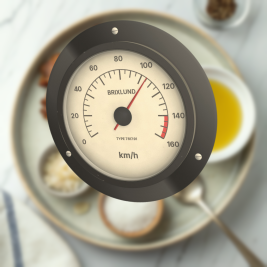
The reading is 105 km/h
